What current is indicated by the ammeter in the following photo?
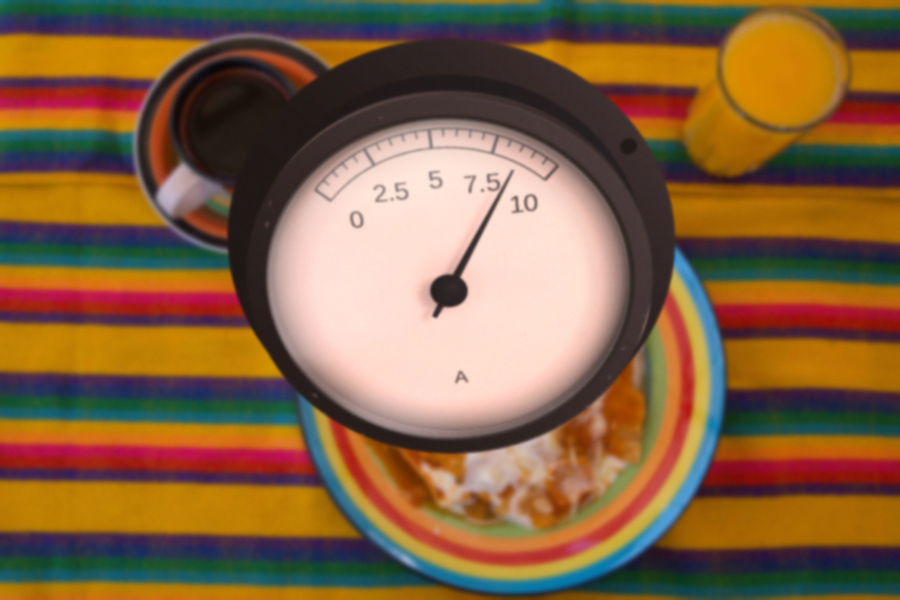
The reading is 8.5 A
